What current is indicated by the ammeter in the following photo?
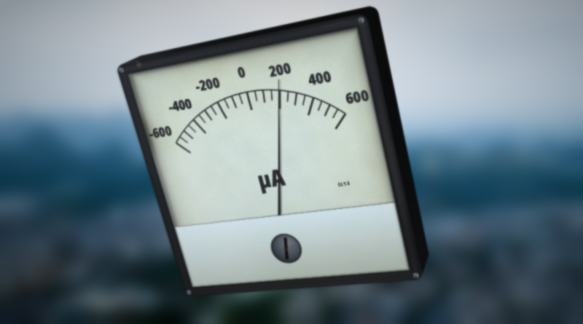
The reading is 200 µA
